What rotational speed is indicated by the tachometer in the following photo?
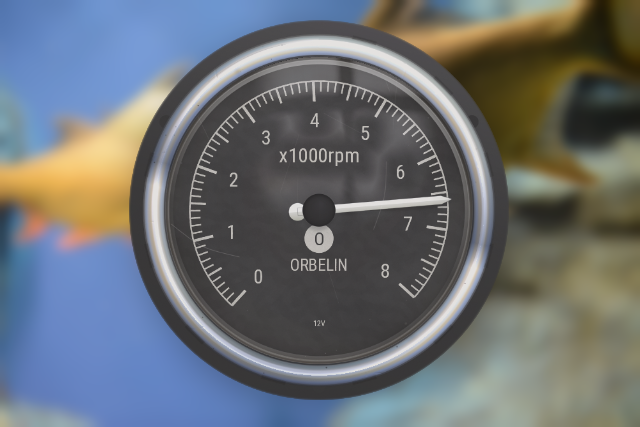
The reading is 6600 rpm
